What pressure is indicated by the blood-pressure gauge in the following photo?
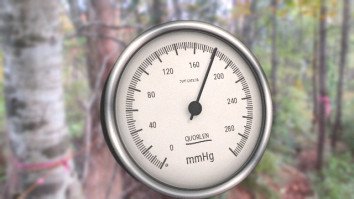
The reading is 180 mmHg
